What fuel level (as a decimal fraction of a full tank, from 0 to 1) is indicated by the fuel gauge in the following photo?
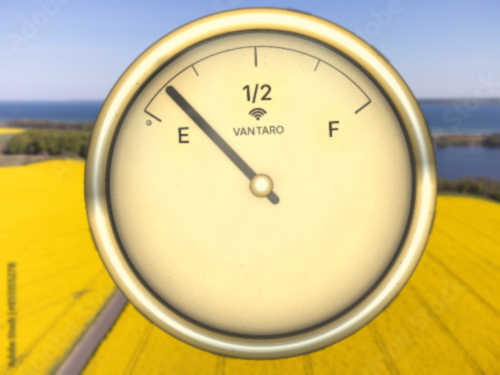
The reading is 0.125
